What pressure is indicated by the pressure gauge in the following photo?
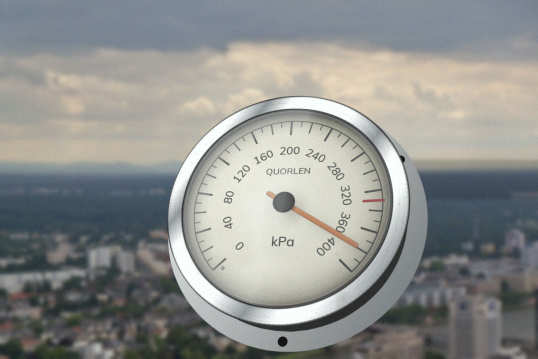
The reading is 380 kPa
